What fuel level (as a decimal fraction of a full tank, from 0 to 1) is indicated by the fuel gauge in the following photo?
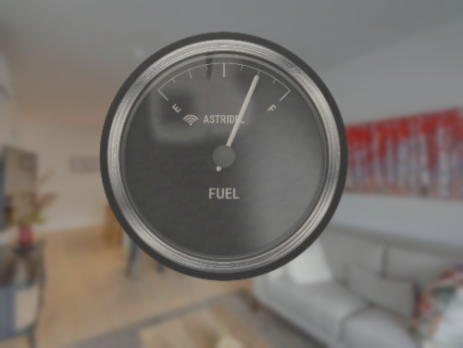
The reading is 0.75
